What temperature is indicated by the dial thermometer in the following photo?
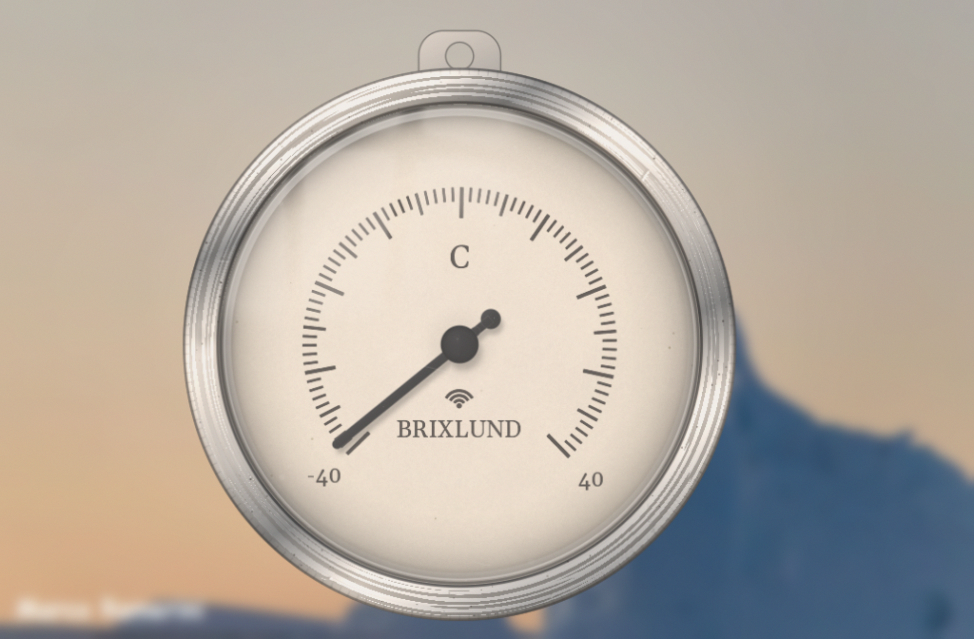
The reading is -38.5 °C
